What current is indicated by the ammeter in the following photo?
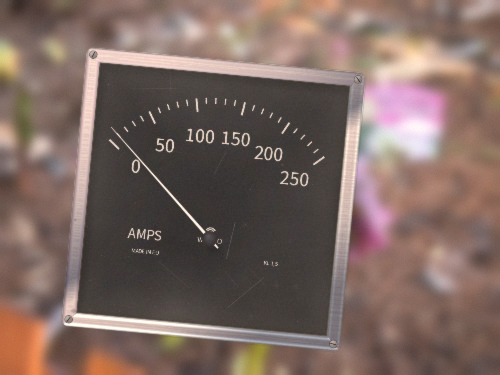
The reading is 10 A
